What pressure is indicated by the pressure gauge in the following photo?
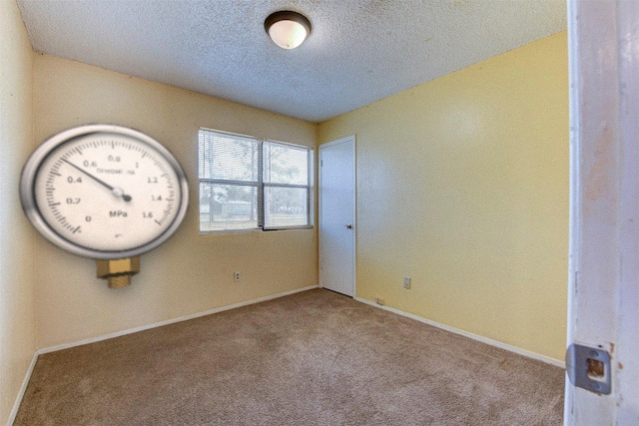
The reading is 0.5 MPa
